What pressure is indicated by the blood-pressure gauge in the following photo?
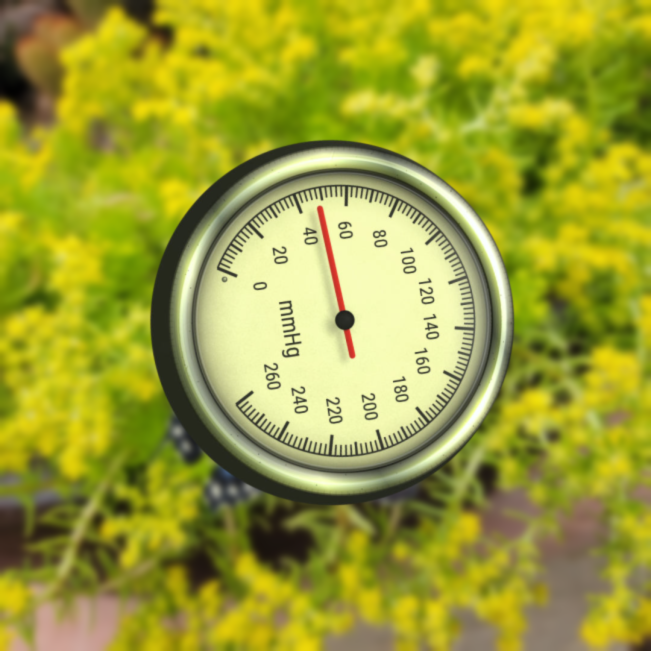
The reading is 48 mmHg
